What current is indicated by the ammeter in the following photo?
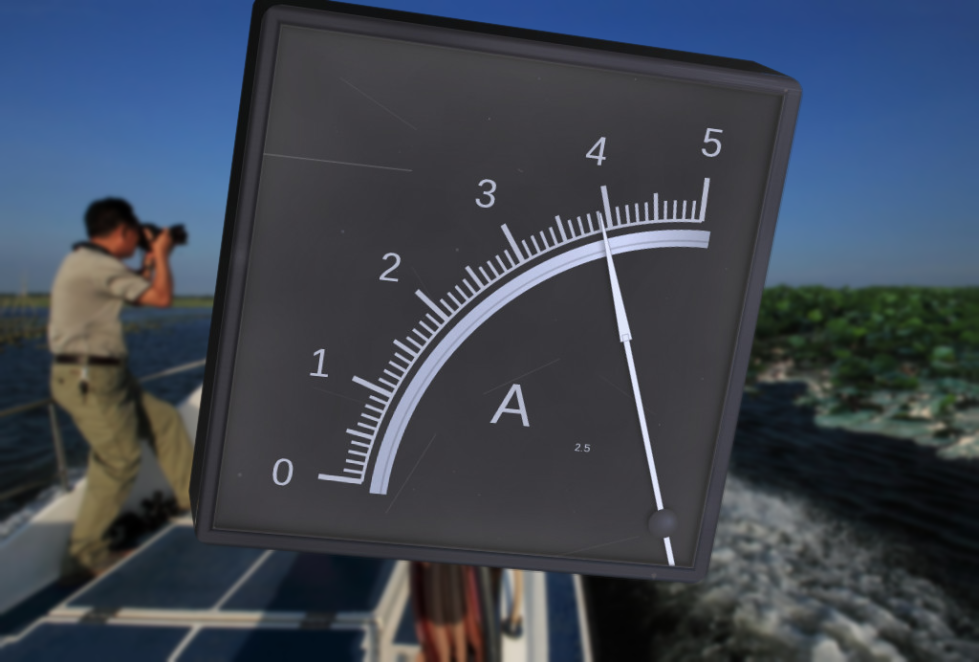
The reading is 3.9 A
